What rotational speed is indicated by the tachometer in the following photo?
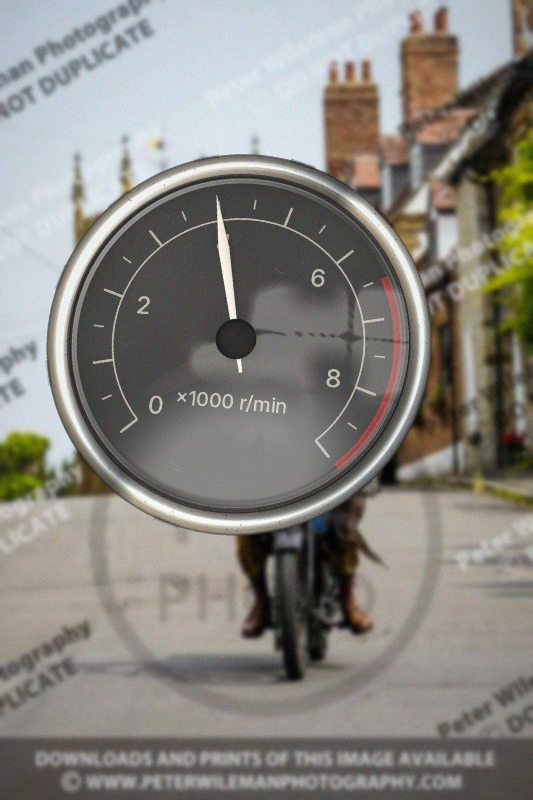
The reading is 4000 rpm
